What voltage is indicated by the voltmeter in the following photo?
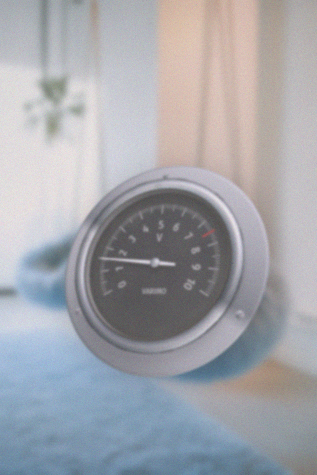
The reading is 1.5 V
